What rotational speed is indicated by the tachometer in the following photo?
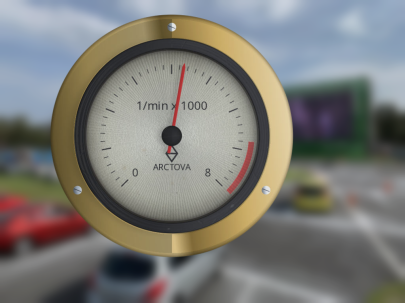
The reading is 4300 rpm
